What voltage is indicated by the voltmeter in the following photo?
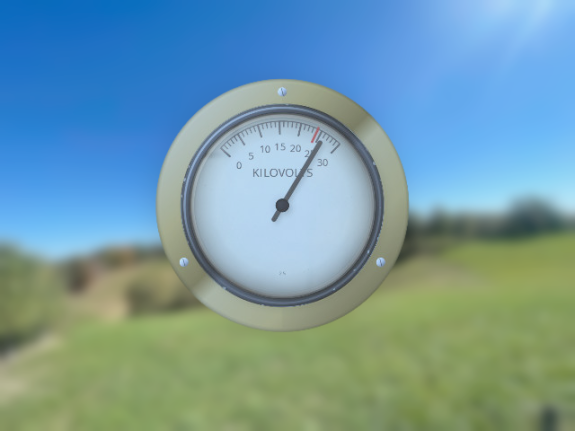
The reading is 26 kV
